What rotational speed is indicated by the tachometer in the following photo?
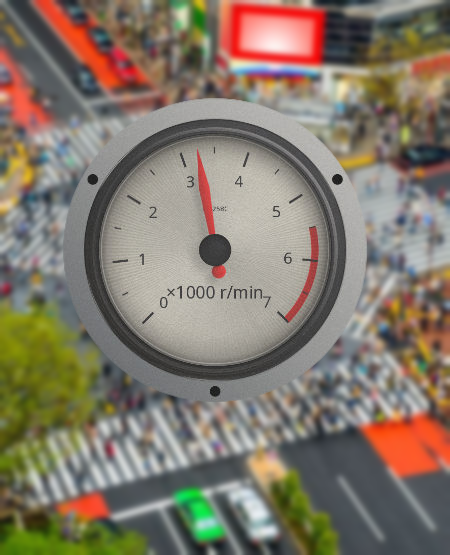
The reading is 3250 rpm
